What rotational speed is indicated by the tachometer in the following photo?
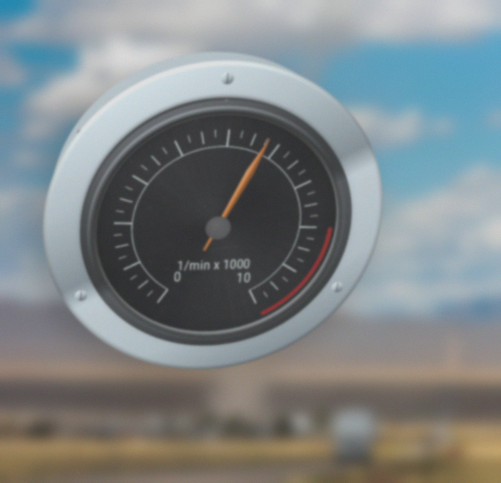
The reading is 5750 rpm
